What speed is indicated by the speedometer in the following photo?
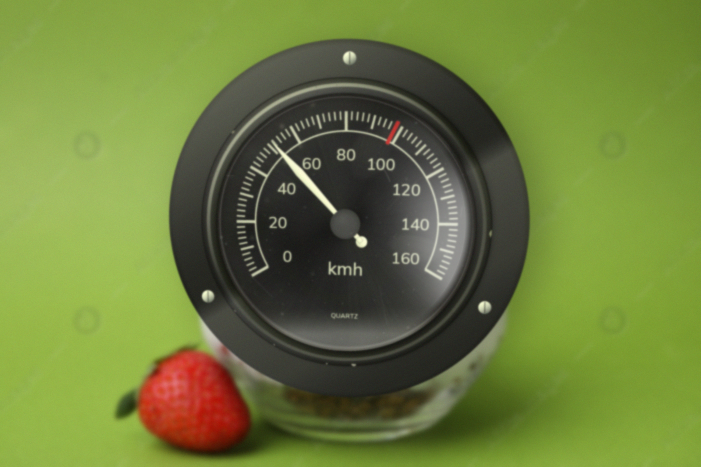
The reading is 52 km/h
